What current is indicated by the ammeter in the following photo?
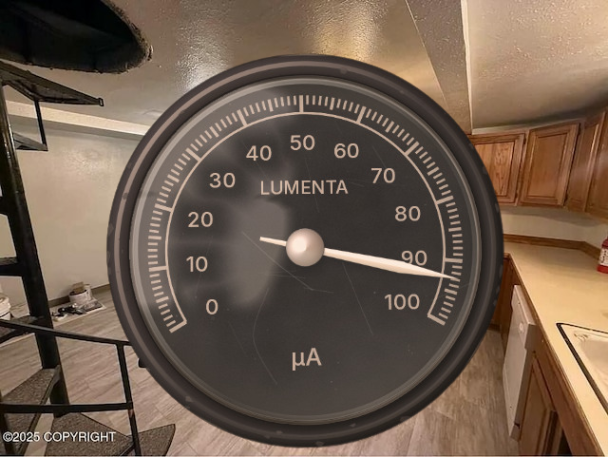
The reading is 93 µA
